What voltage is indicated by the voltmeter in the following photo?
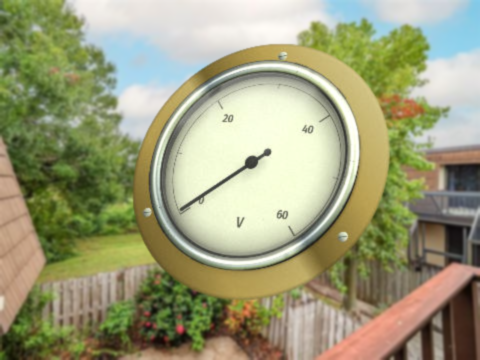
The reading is 0 V
